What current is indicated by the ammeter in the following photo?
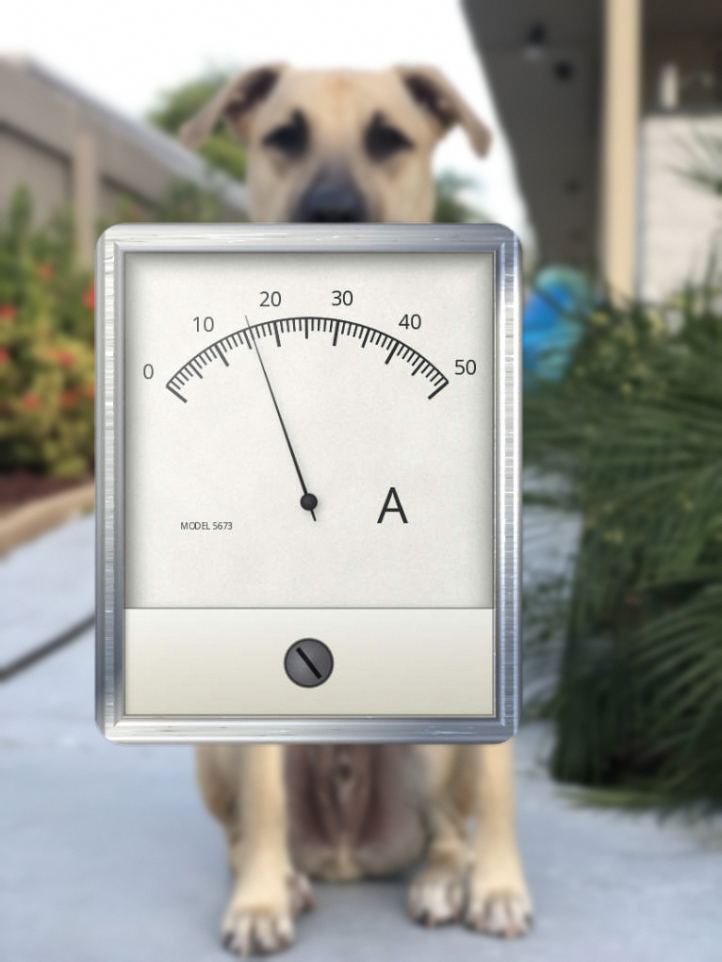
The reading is 16 A
